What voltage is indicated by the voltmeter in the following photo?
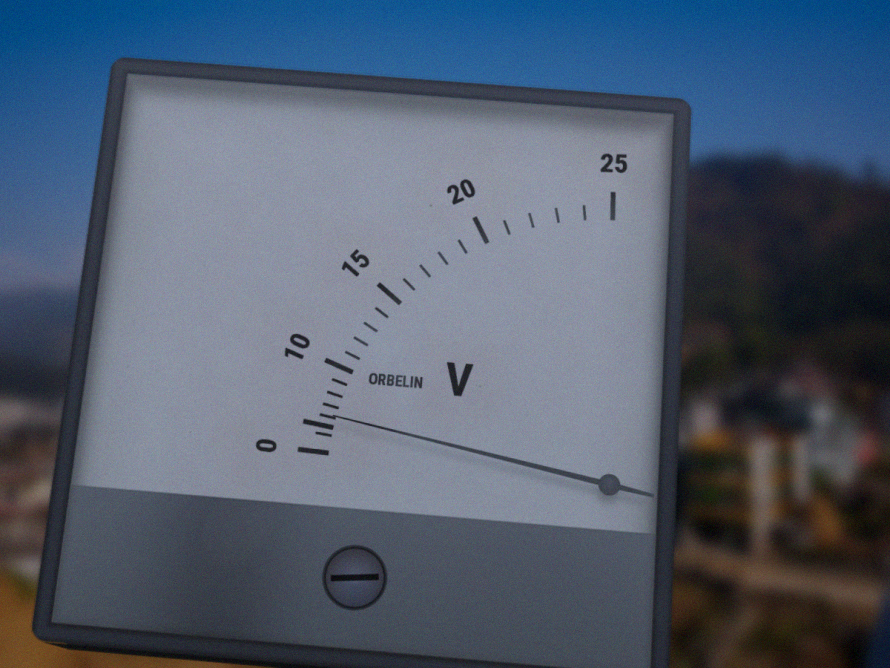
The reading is 6 V
